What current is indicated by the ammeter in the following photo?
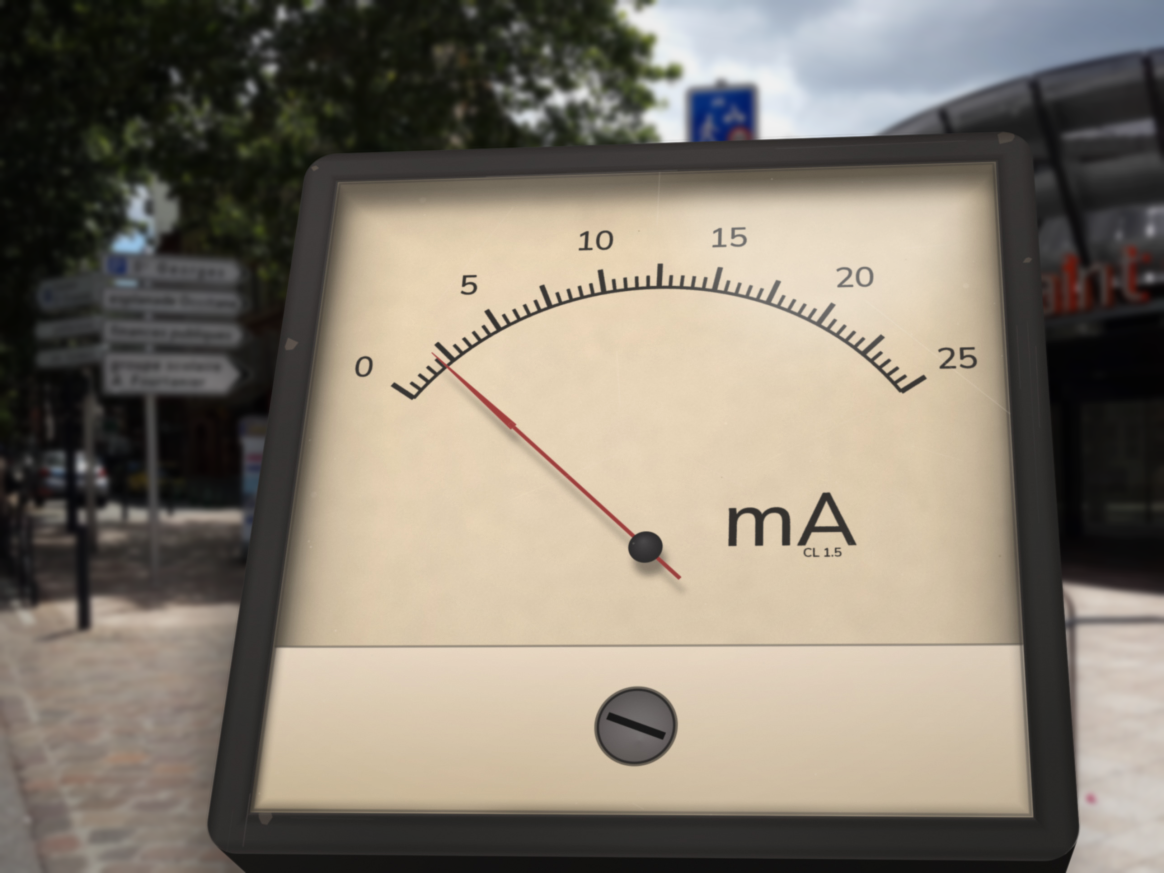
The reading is 2 mA
